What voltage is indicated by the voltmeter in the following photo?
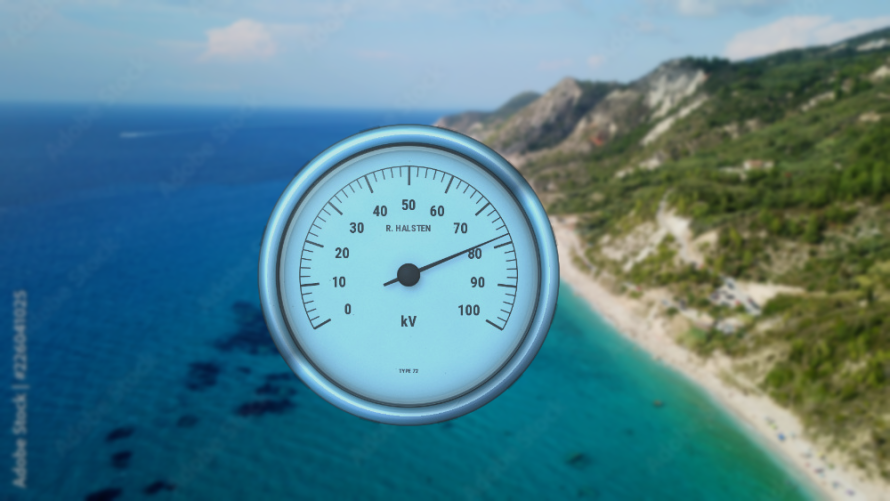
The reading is 78 kV
